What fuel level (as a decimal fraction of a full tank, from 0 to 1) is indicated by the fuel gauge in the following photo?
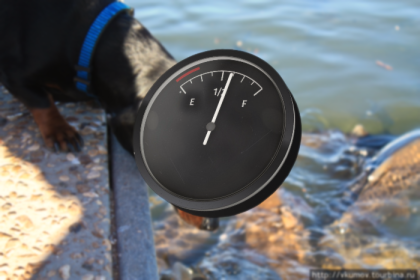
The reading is 0.625
